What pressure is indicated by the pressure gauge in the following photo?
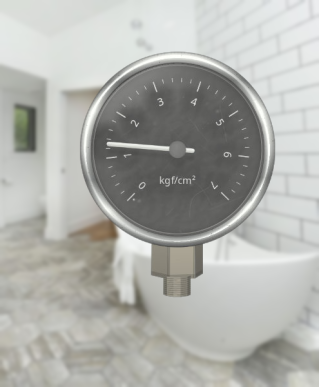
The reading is 1.3 kg/cm²
